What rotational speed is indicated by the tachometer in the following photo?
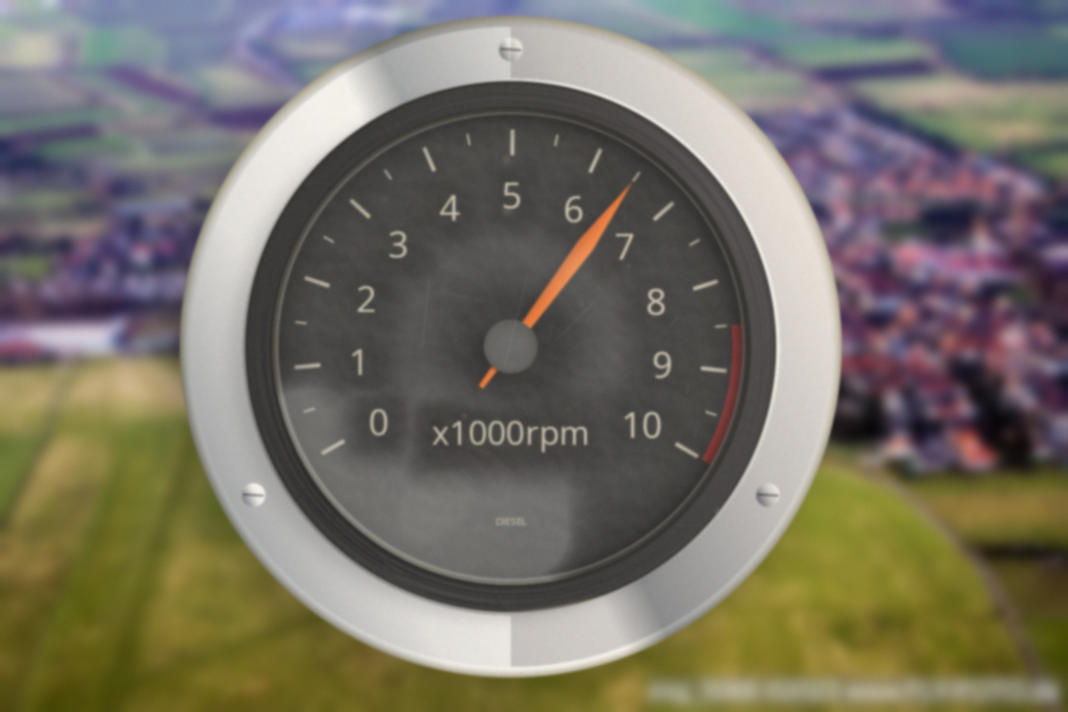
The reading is 6500 rpm
